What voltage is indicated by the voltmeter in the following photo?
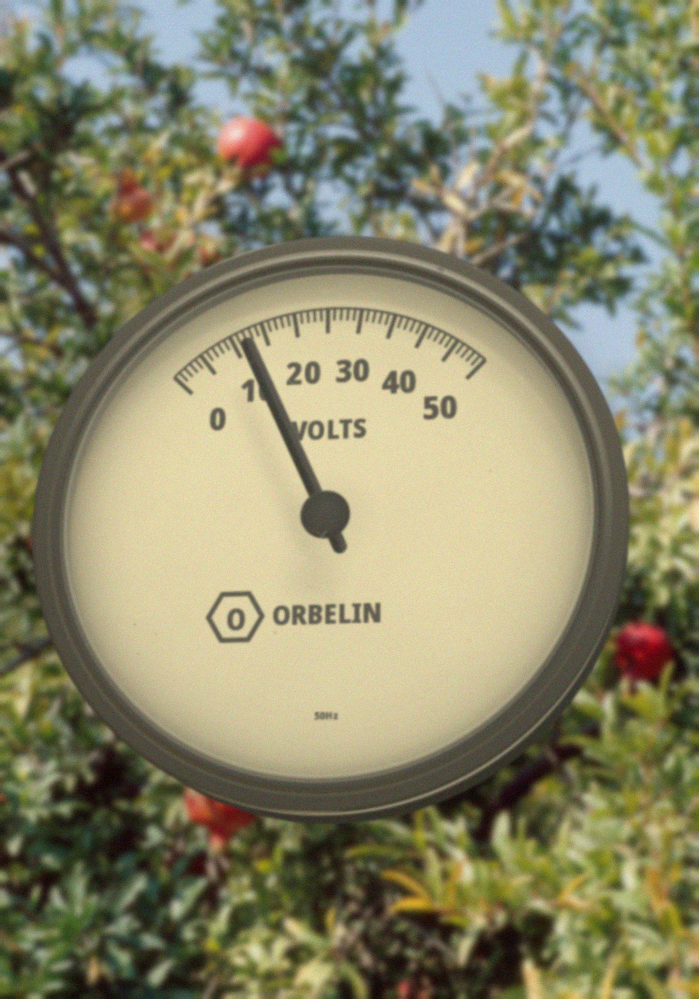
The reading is 12 V
